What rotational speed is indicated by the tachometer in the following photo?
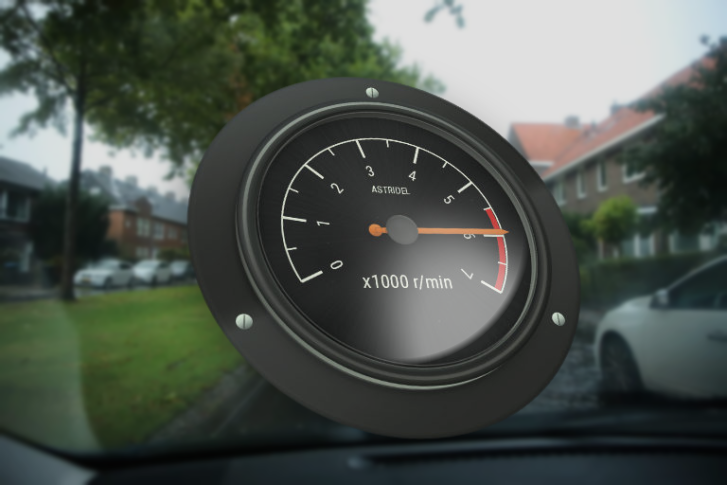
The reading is 6000 rpm
